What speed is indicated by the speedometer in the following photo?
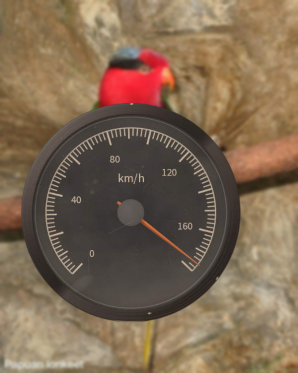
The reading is 176 km/h
